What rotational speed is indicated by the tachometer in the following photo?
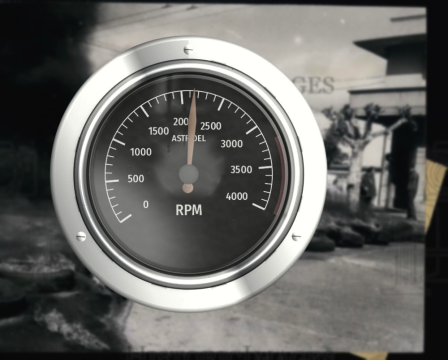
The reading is 2150 rpm
